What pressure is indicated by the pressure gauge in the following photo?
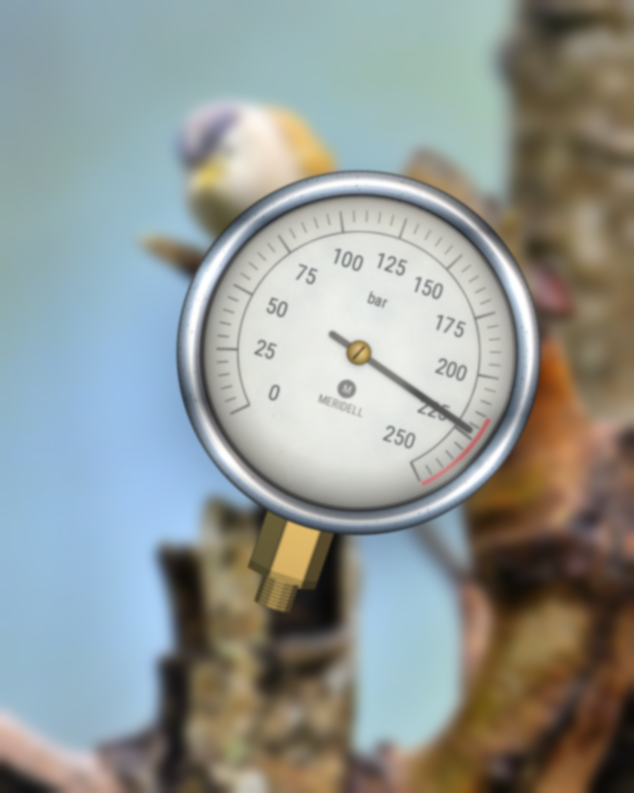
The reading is 222.5 bar
